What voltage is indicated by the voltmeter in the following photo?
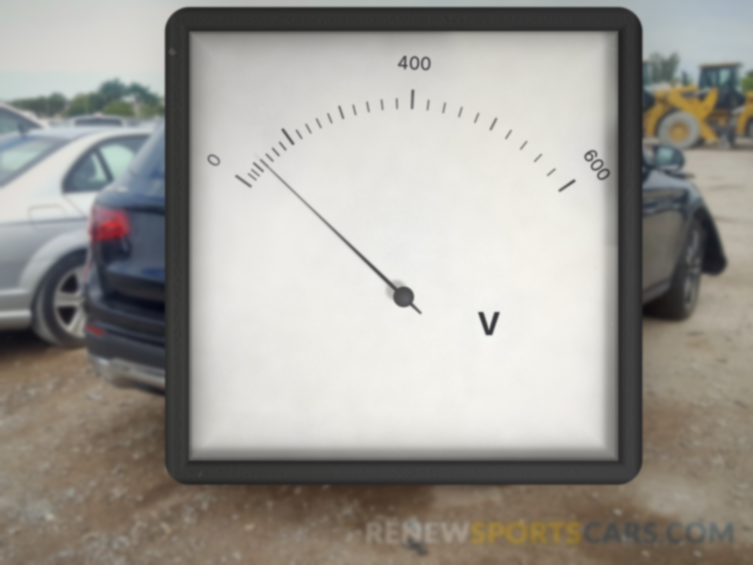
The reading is 120 V
